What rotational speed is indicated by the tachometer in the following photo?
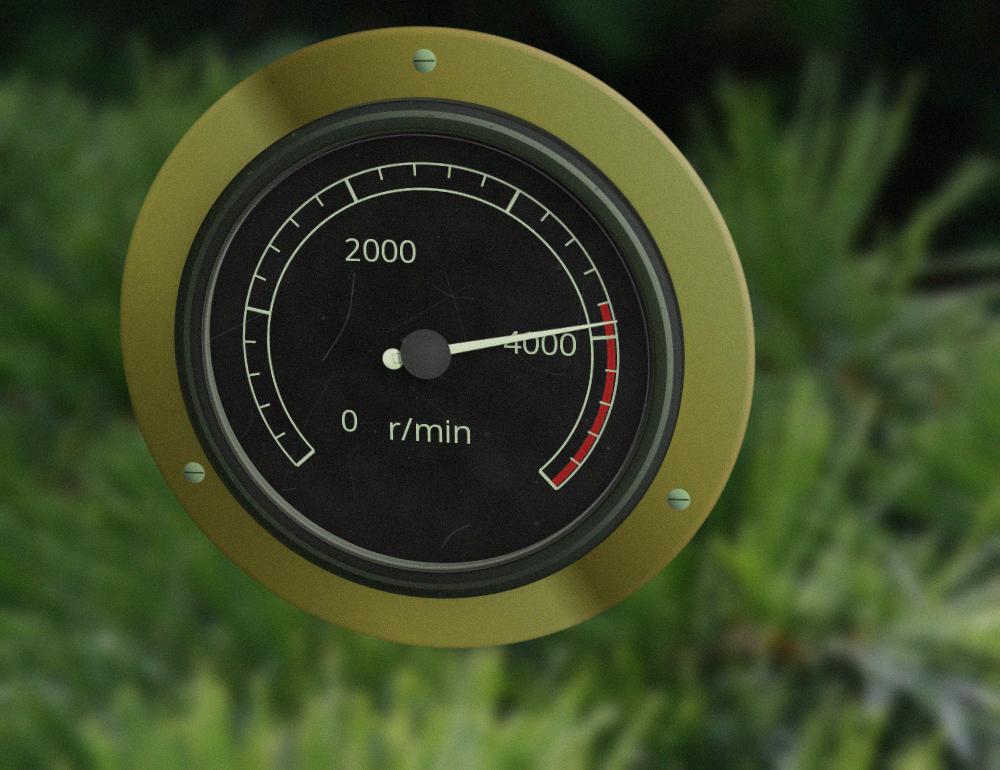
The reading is 3900 rpm
